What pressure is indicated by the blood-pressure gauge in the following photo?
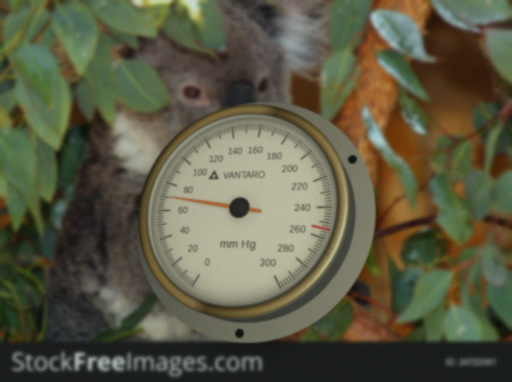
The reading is 70 mmHg
